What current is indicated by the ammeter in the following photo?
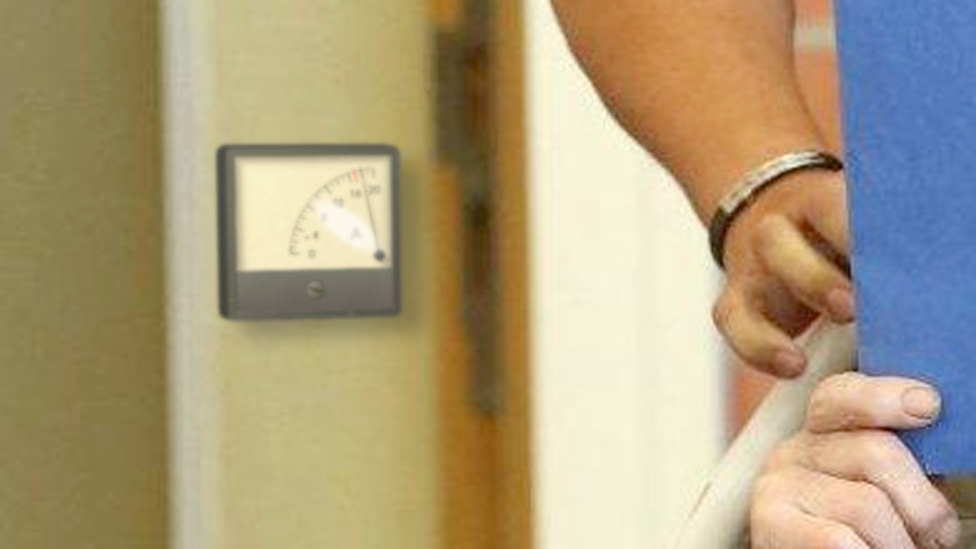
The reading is 18 A
